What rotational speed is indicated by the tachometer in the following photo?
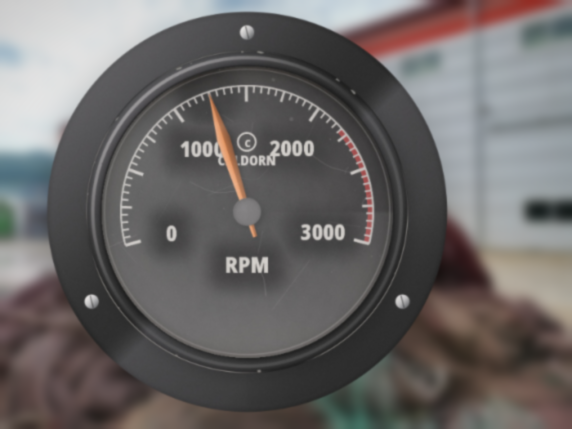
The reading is 1250 rpm
